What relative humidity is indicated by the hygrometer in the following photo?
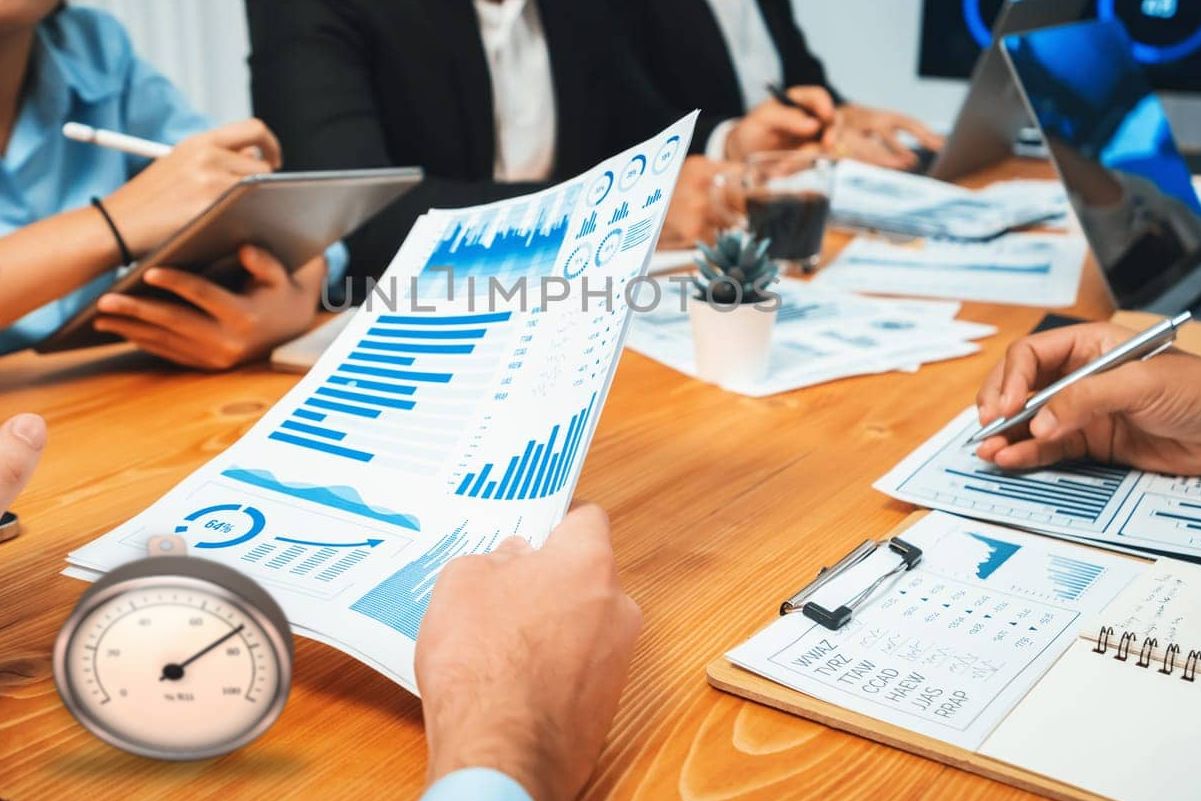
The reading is 72 %
